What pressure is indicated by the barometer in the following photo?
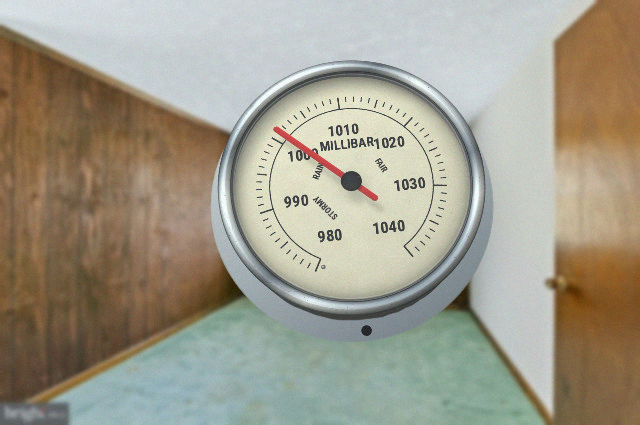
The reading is 1001 mbar
